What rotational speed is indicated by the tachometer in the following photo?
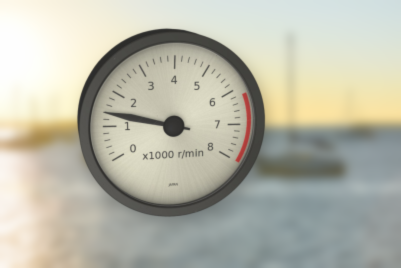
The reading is 1400 rpm
